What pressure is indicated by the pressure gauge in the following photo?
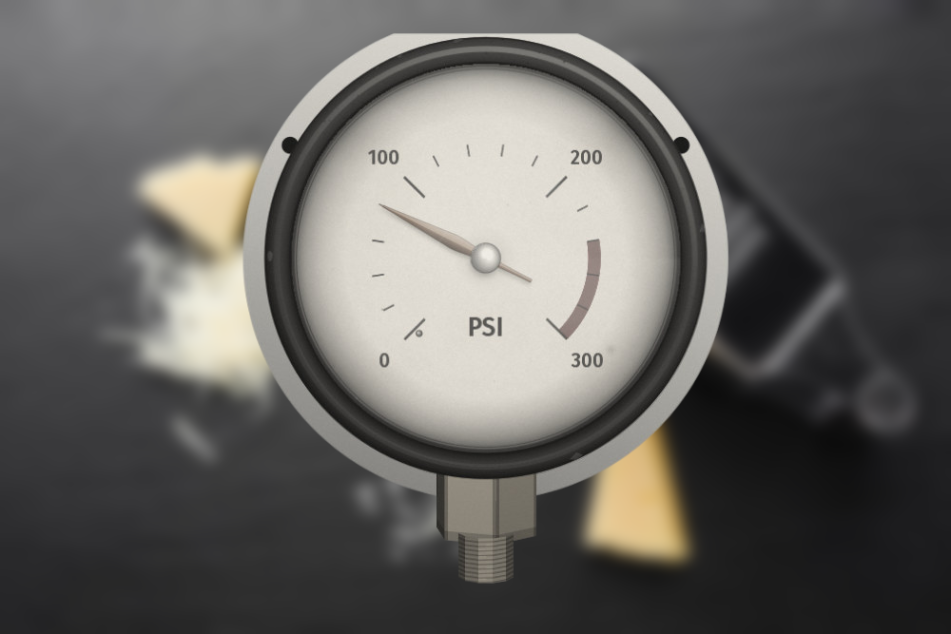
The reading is 80 psi
